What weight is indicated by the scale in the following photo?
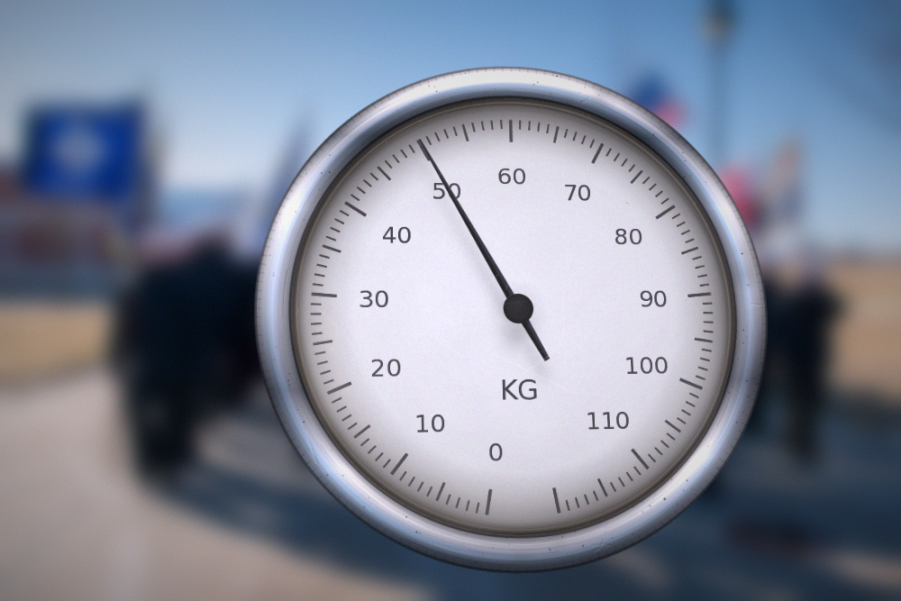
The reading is 50 kg
